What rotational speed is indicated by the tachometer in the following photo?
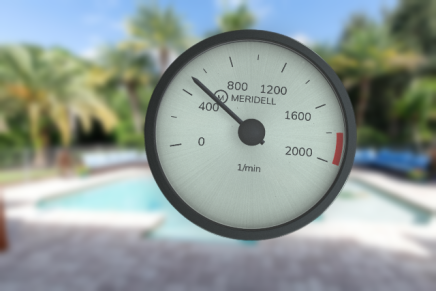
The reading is 500 rpm
